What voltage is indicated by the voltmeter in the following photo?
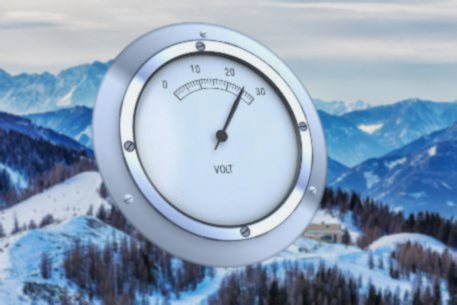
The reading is 25 V
